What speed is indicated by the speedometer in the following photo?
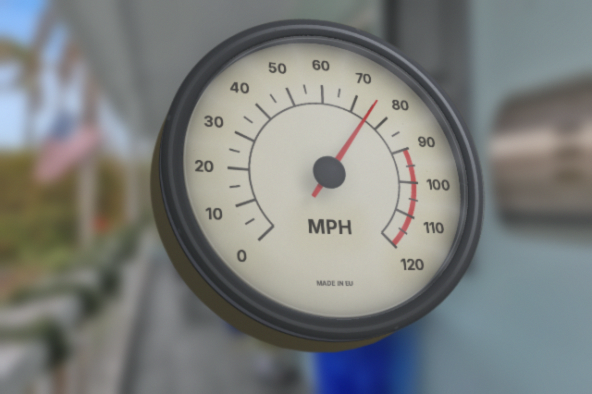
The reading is 75 mph
